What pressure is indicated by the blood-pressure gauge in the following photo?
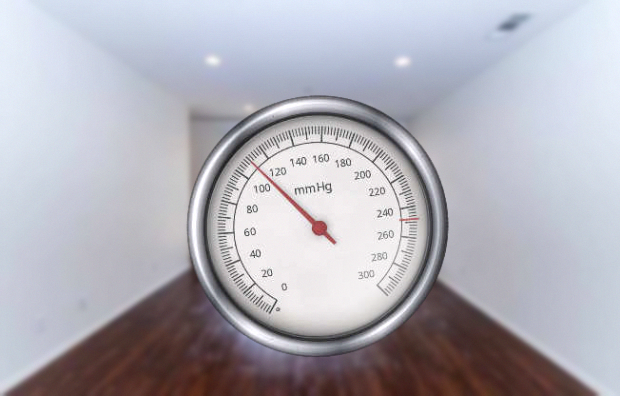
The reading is 110 mmHg
